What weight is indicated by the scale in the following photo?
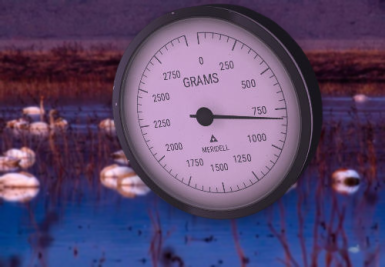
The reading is 800 g
